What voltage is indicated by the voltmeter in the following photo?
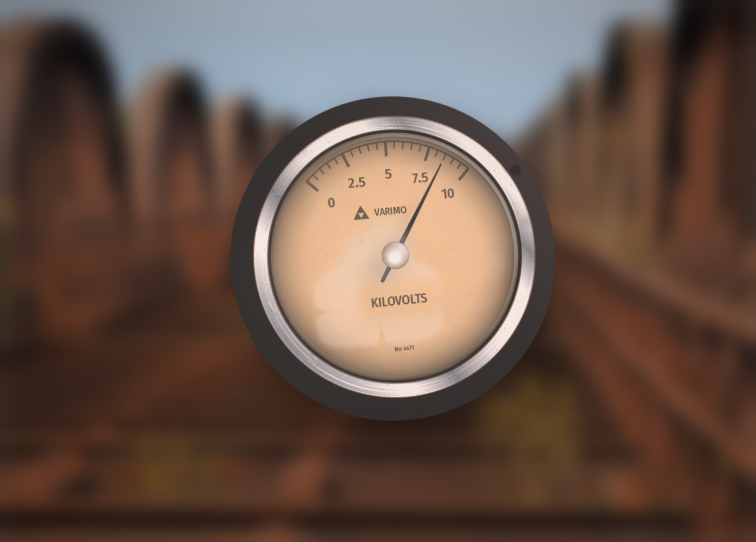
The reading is 8.5 kV
